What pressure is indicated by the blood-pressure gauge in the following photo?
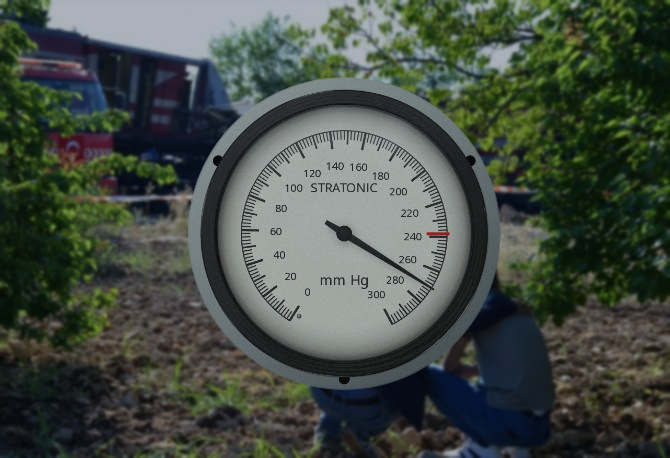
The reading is 270 mmHg
